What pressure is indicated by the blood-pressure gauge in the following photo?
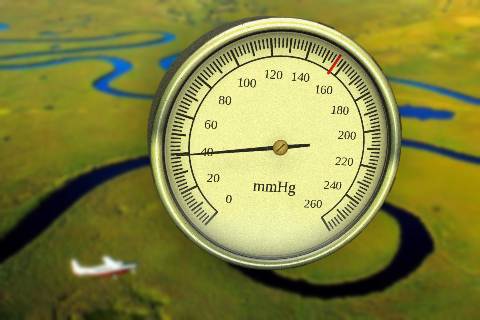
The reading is 40 mmHg
